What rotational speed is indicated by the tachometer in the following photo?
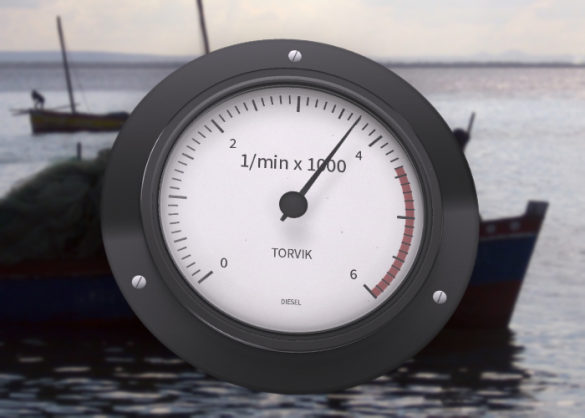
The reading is 3700 rpm
